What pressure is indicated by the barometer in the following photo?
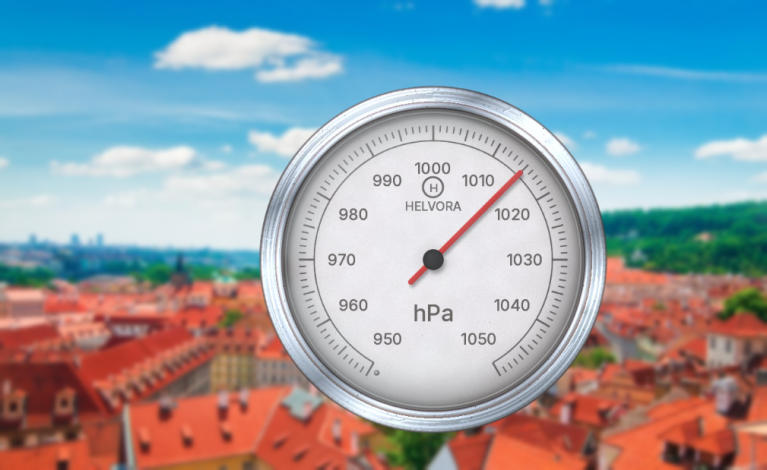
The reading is 1015 hPa
